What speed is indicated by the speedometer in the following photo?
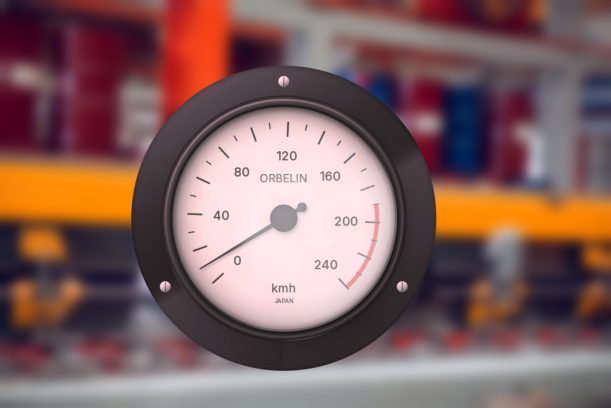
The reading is 10 km/h
